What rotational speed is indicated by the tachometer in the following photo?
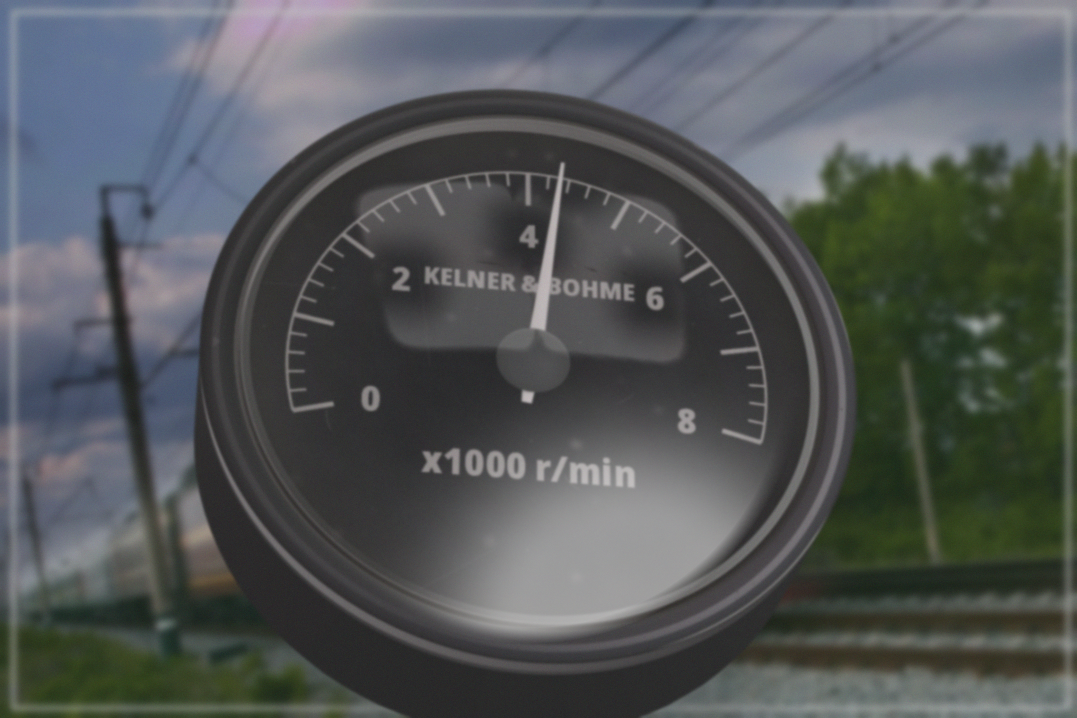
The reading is 4300 rpm
